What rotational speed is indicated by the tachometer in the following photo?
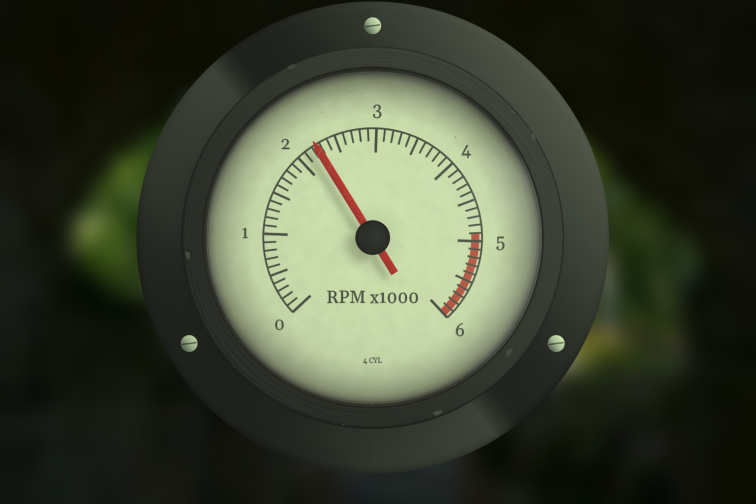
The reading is 2250 rpm
